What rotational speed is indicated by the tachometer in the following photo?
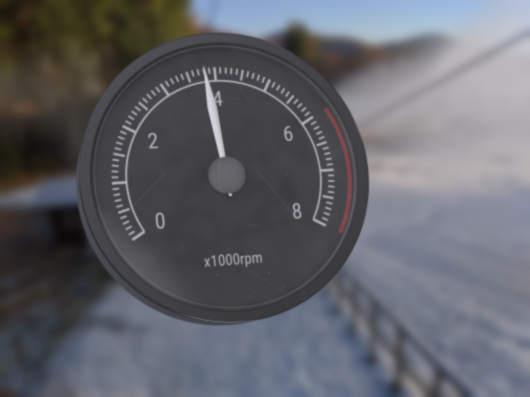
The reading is 3800 rpm
